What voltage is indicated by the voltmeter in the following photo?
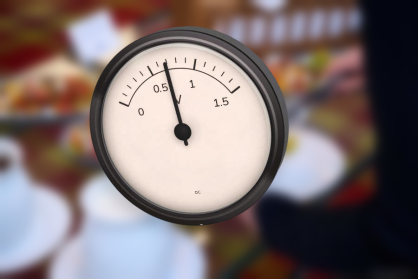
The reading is 0.7 V
